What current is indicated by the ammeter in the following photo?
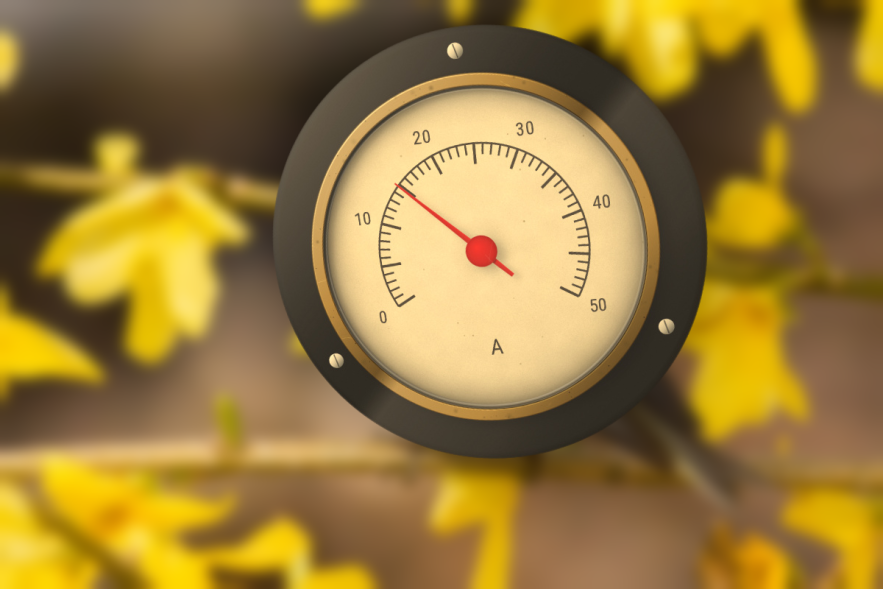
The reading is 15 A
